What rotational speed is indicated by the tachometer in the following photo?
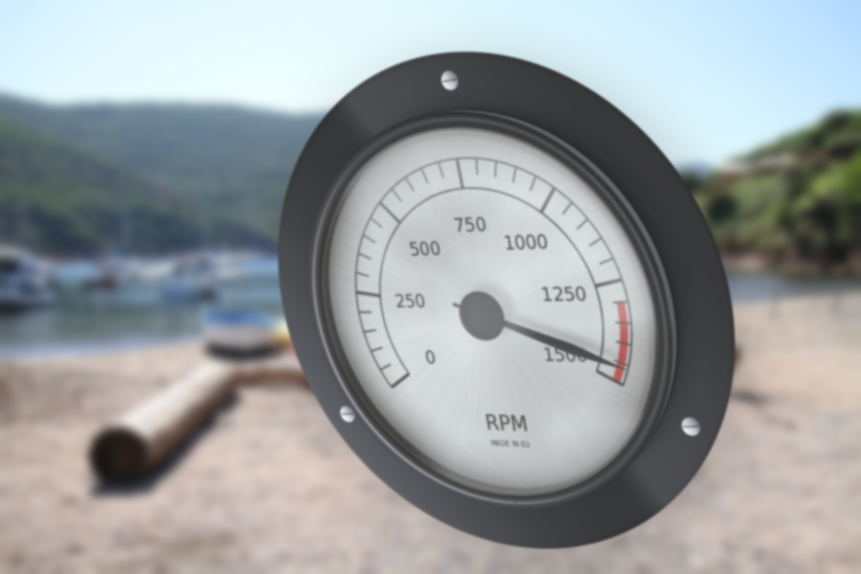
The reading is 1450 rpm
